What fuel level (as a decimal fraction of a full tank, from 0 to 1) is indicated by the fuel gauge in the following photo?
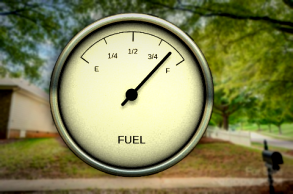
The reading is 0.875
